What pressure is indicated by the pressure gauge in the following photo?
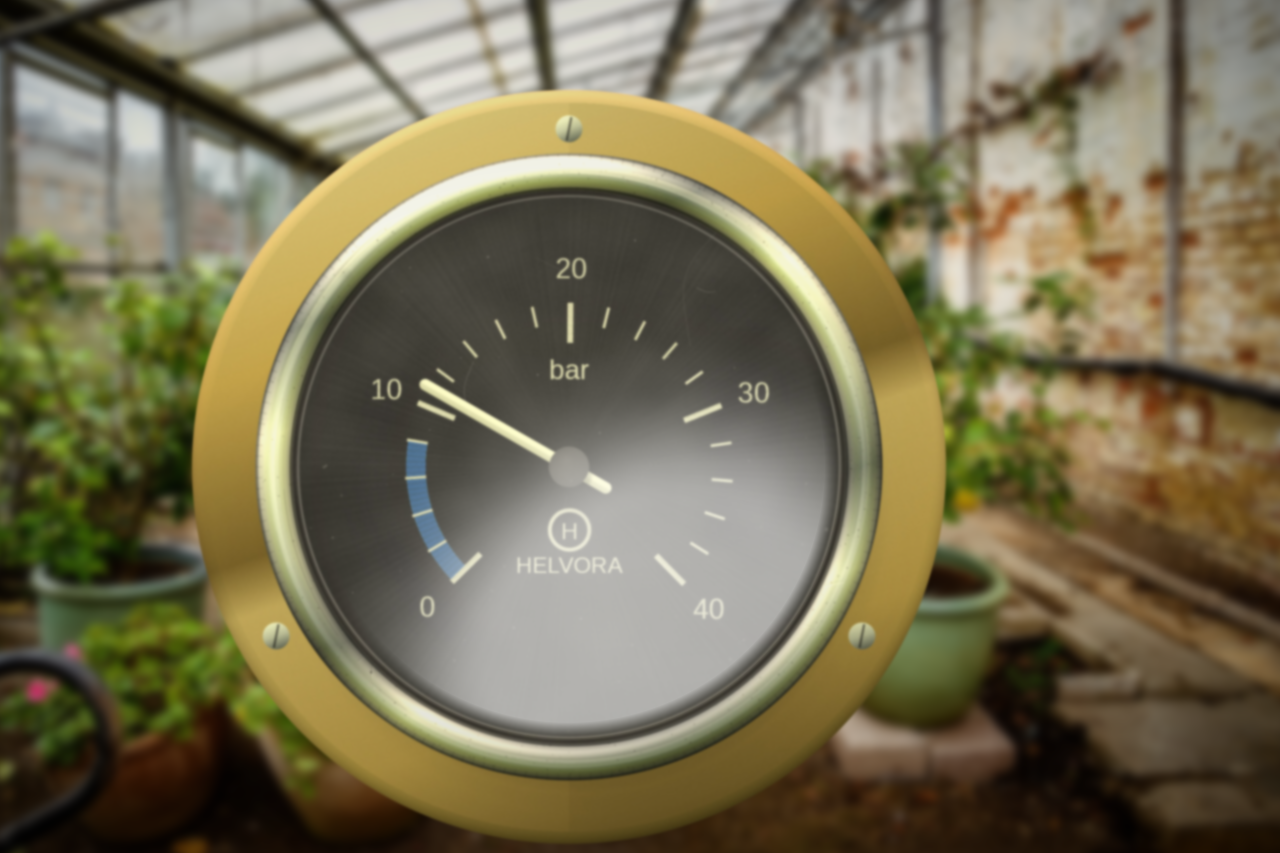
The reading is 11 bar
